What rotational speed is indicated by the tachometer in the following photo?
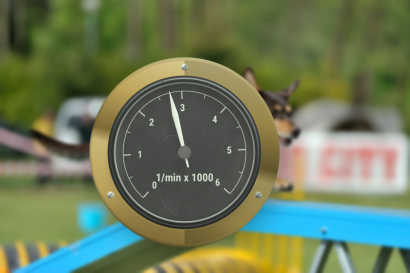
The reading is 2750 rpm
